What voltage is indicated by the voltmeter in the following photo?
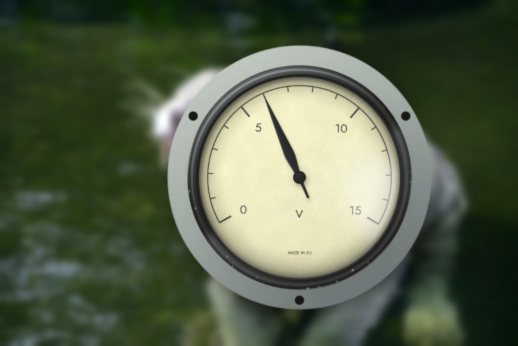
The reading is 6 V
